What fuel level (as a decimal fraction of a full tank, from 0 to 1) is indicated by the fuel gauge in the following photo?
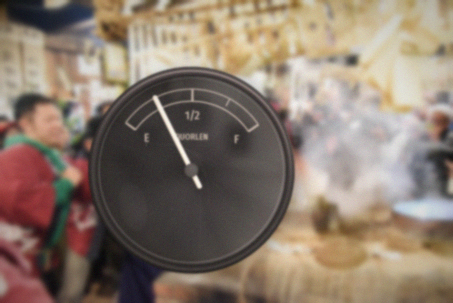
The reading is 0.25
